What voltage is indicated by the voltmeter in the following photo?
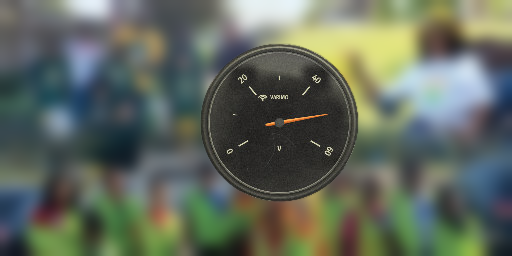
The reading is 50 V
